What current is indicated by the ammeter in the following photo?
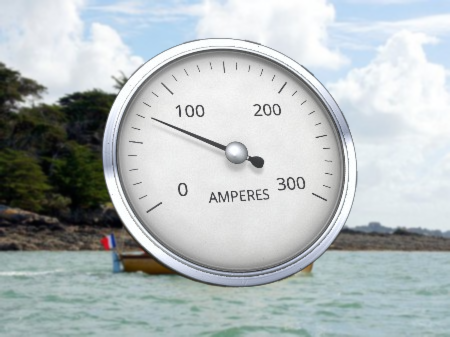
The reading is 70 A
